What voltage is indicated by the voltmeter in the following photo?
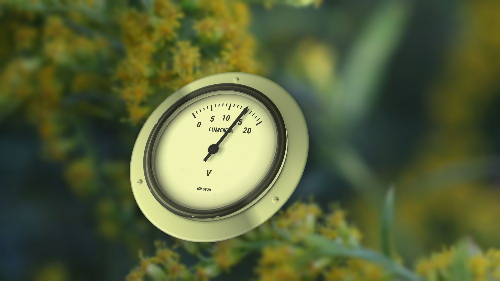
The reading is 15 V
